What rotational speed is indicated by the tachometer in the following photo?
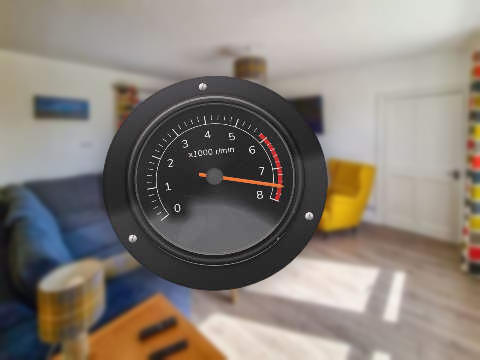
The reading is 7600 rpm
